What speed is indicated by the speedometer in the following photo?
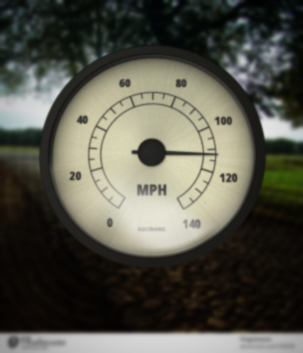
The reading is 112.5 mph
